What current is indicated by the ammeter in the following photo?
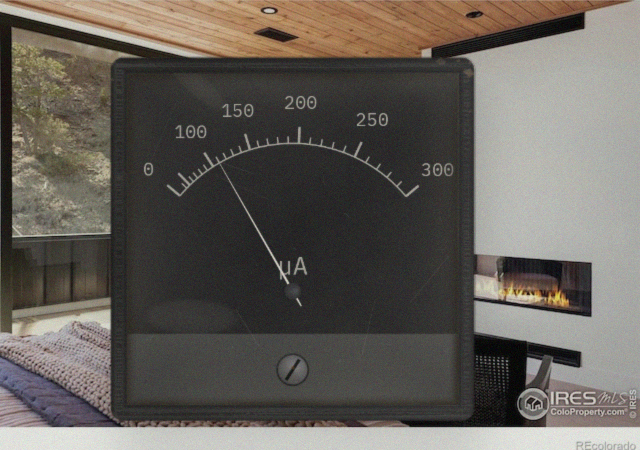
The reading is 110 µA
